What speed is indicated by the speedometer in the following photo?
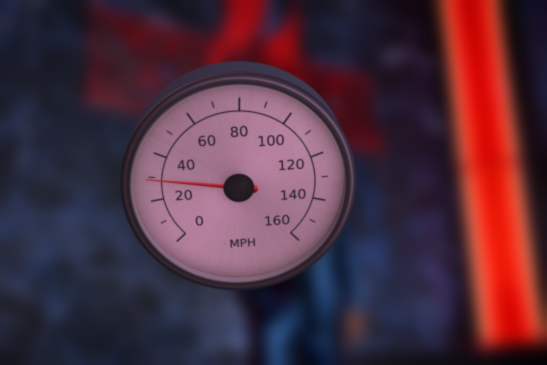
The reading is 30 mph
